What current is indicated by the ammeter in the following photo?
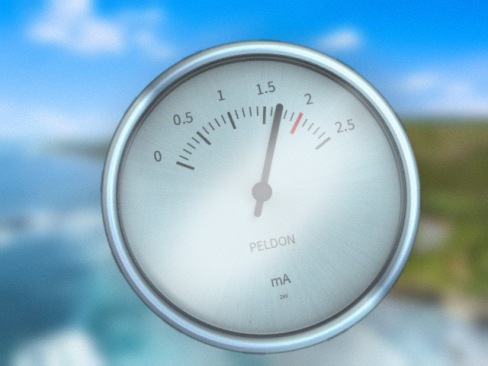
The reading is 1.7 mA
